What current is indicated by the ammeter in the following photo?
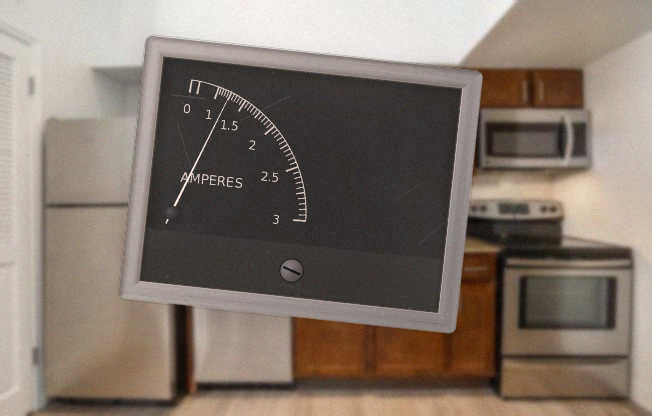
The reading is 1.25 A
